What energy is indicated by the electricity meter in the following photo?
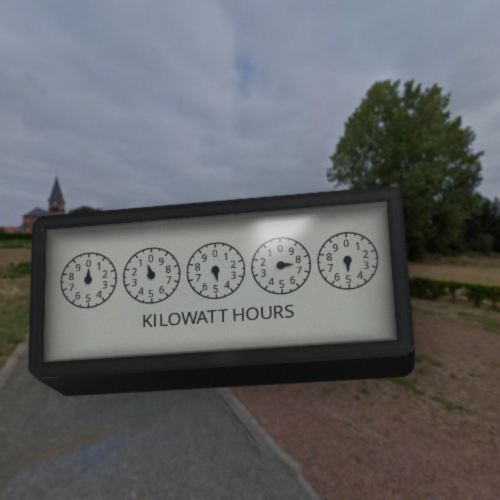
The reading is 475 kWh
